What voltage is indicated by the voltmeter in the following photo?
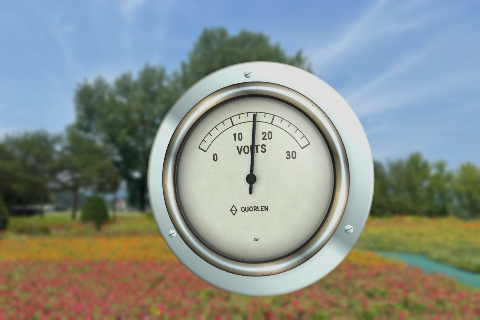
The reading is 16 V
